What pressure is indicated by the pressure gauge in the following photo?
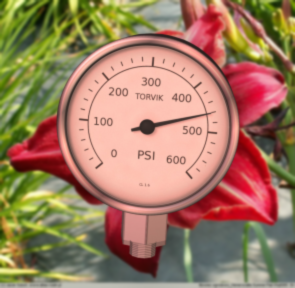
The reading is 460 psi
